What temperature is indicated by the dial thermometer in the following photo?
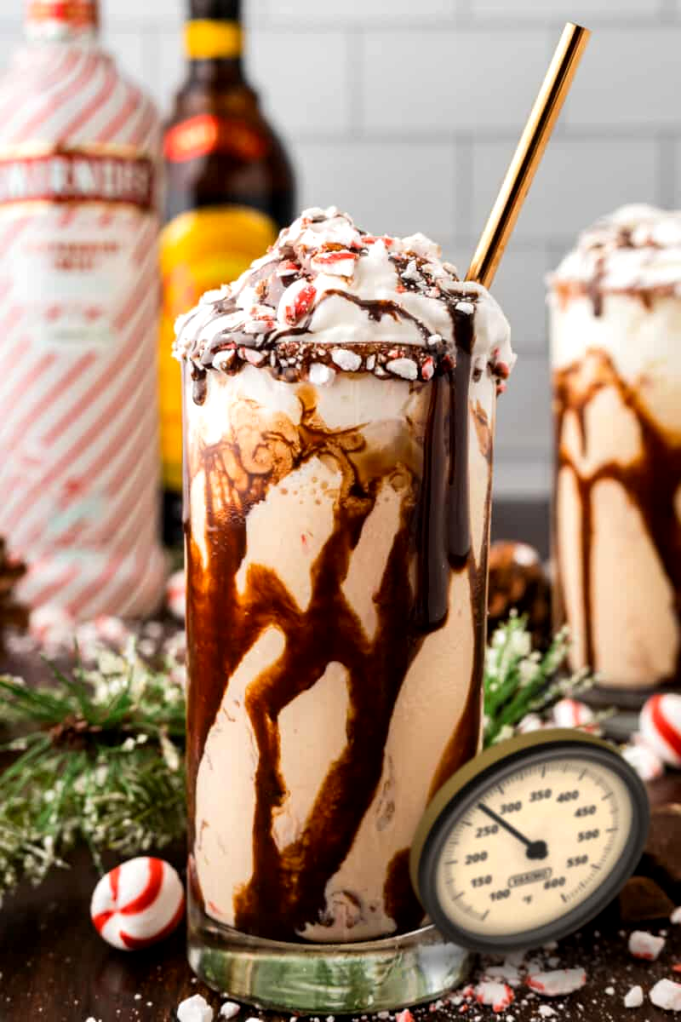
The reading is 275 °F
